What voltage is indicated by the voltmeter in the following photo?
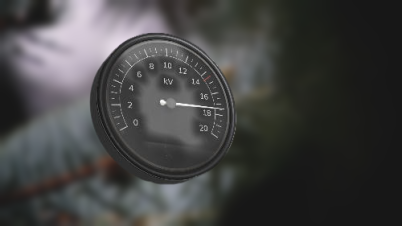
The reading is 17.5 kV
